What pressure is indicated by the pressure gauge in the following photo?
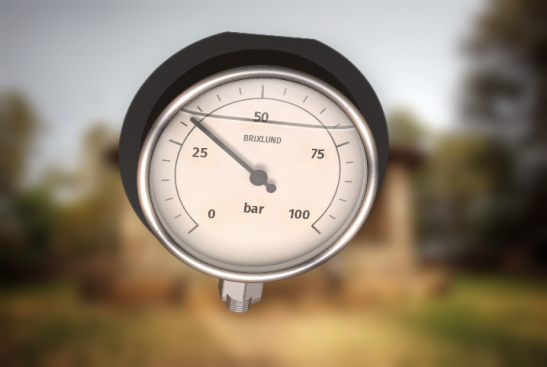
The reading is 32.5 bar
